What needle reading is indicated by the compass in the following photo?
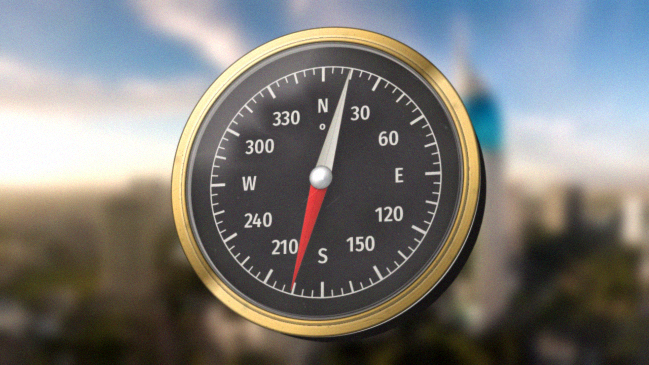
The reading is 195 °
